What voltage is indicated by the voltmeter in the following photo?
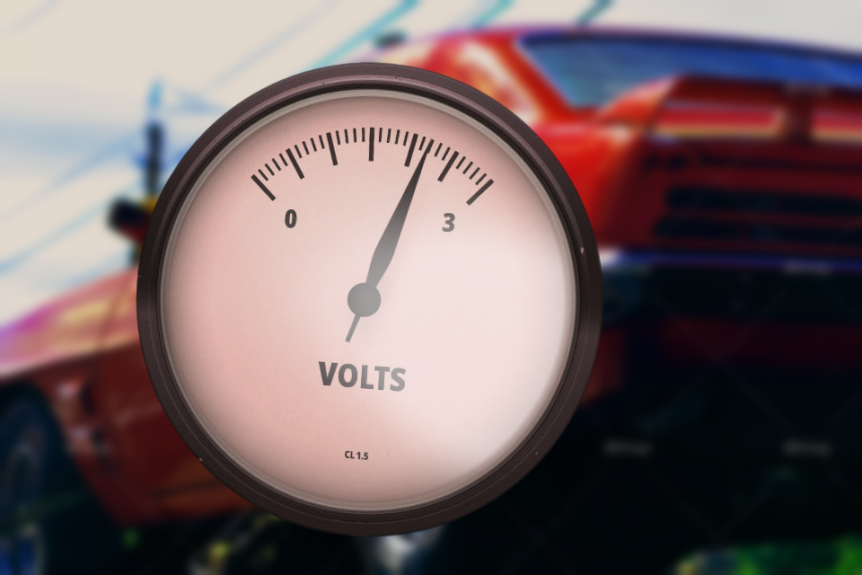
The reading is 2.2 V
